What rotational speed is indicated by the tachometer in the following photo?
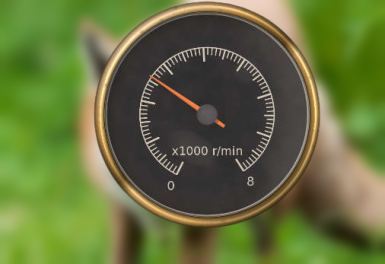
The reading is 2600 rpm
